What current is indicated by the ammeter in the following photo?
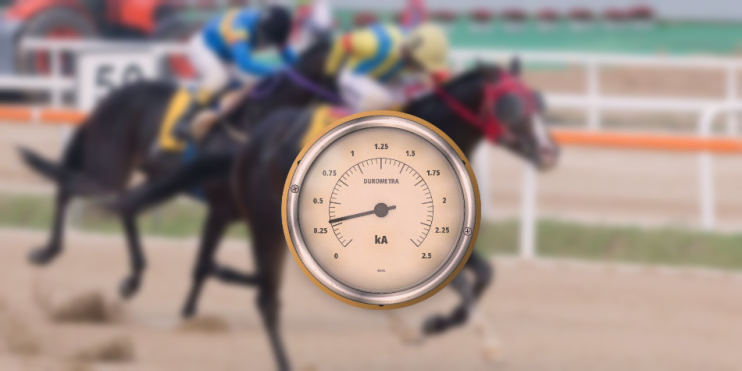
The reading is 0.3 kA
